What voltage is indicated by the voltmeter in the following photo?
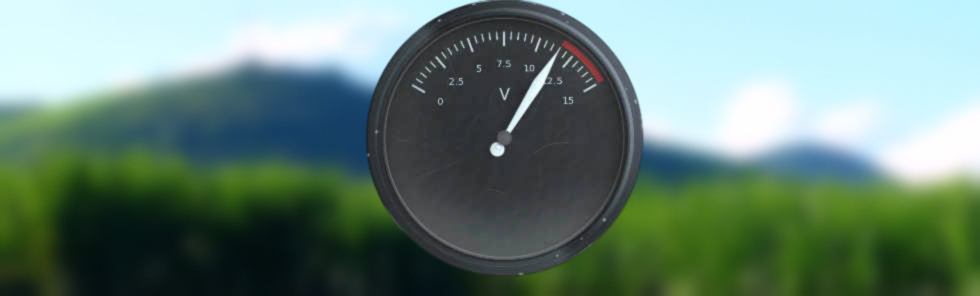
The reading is 11.5 V
